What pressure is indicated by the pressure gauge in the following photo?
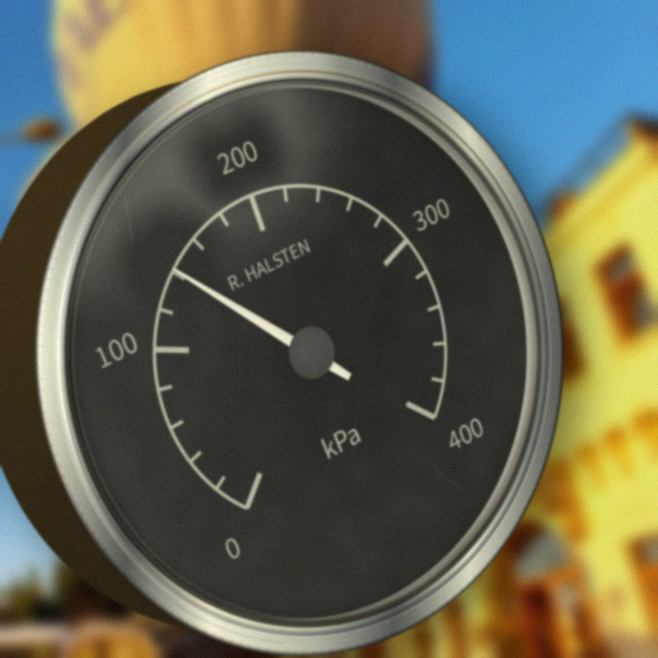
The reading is 140 kPa
